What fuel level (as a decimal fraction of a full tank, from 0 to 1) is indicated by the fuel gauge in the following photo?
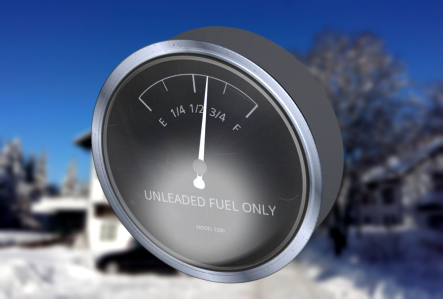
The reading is 0.625
